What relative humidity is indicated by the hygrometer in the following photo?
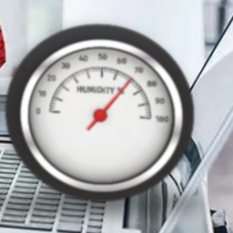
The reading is 70 %
